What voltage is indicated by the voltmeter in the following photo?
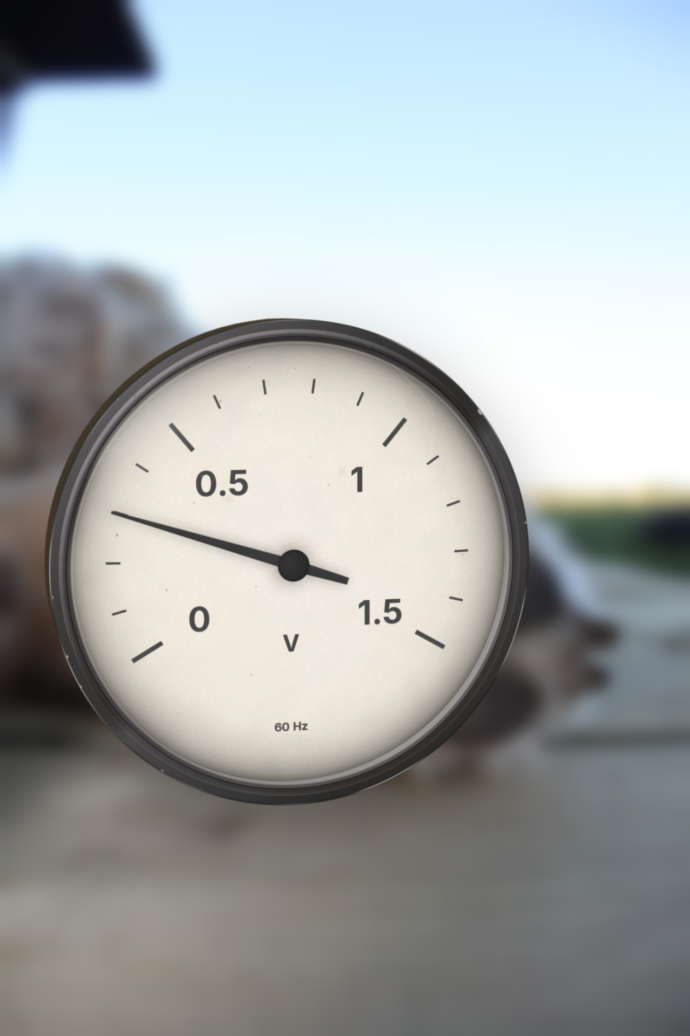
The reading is 0.3 V
